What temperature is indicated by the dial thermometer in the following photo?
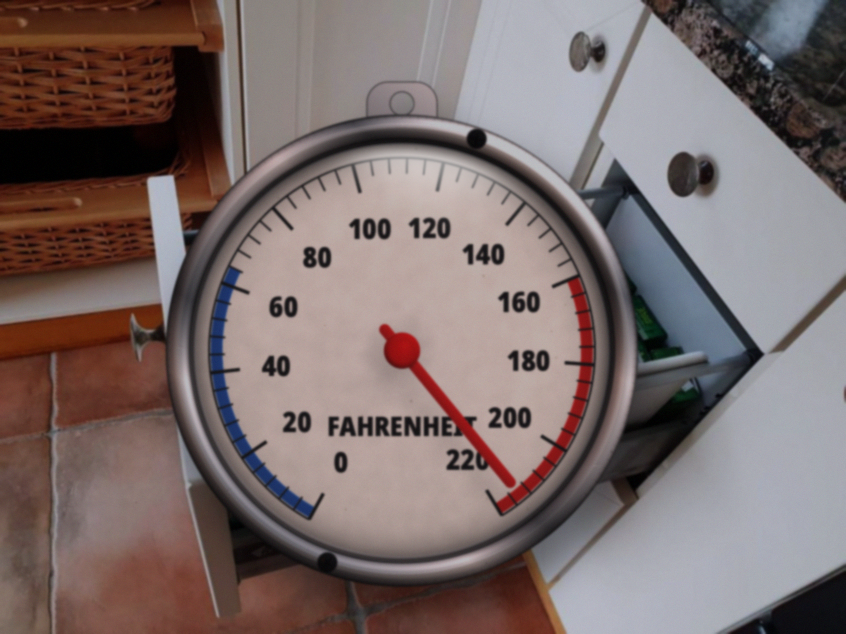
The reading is 214 °F
